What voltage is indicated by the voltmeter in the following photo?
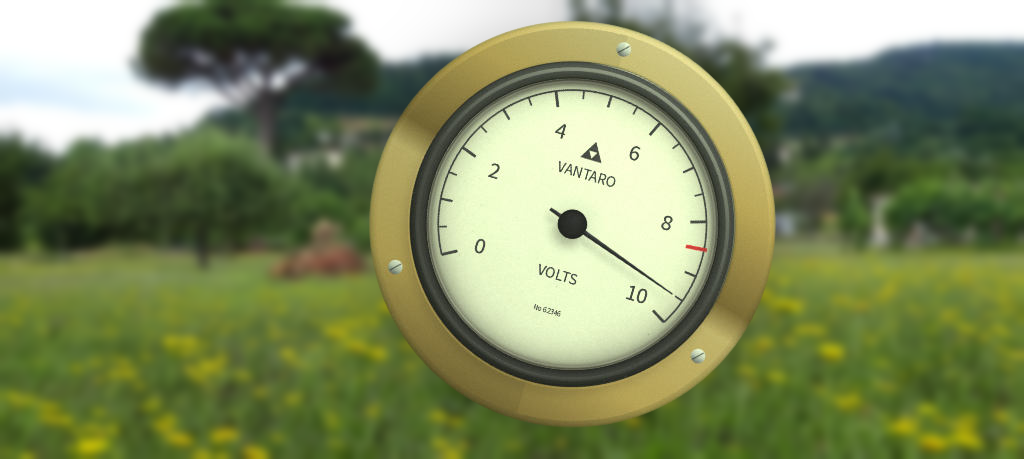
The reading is 9.5 V
